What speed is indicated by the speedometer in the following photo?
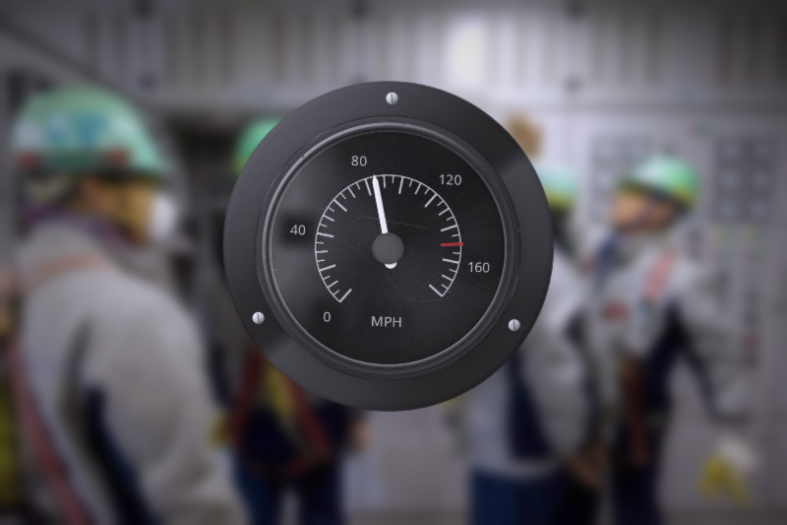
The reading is 85 mph
